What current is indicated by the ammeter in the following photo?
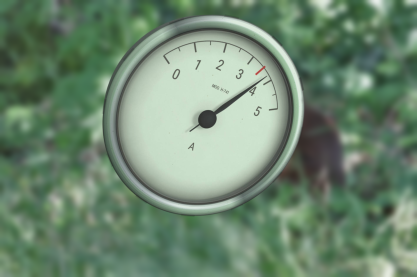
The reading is 3.75 A
